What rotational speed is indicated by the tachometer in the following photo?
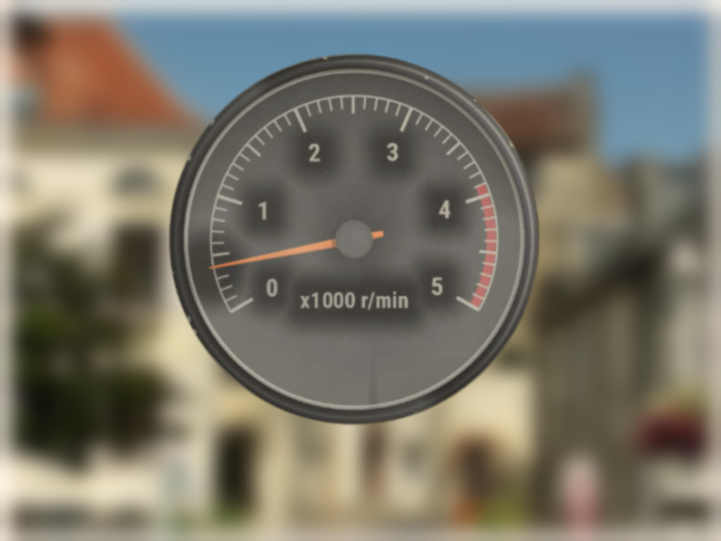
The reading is 400 rpm
